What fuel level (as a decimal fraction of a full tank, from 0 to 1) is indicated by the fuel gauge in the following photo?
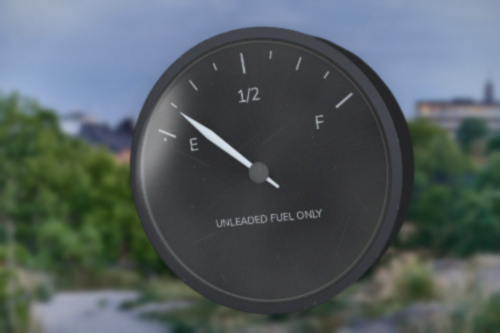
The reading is 0.125
